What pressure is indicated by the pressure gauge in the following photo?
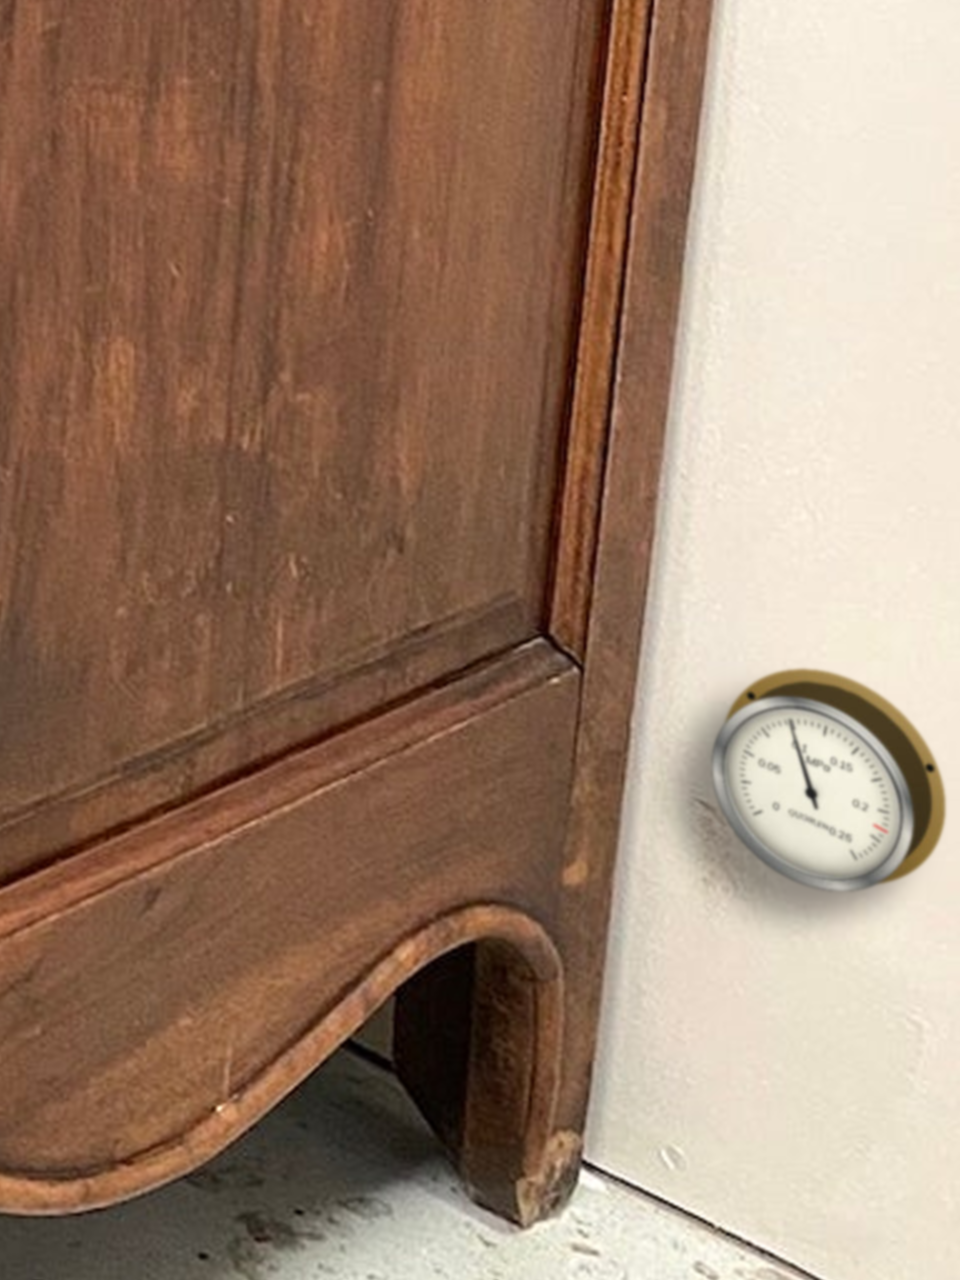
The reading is 0.1 MPa
